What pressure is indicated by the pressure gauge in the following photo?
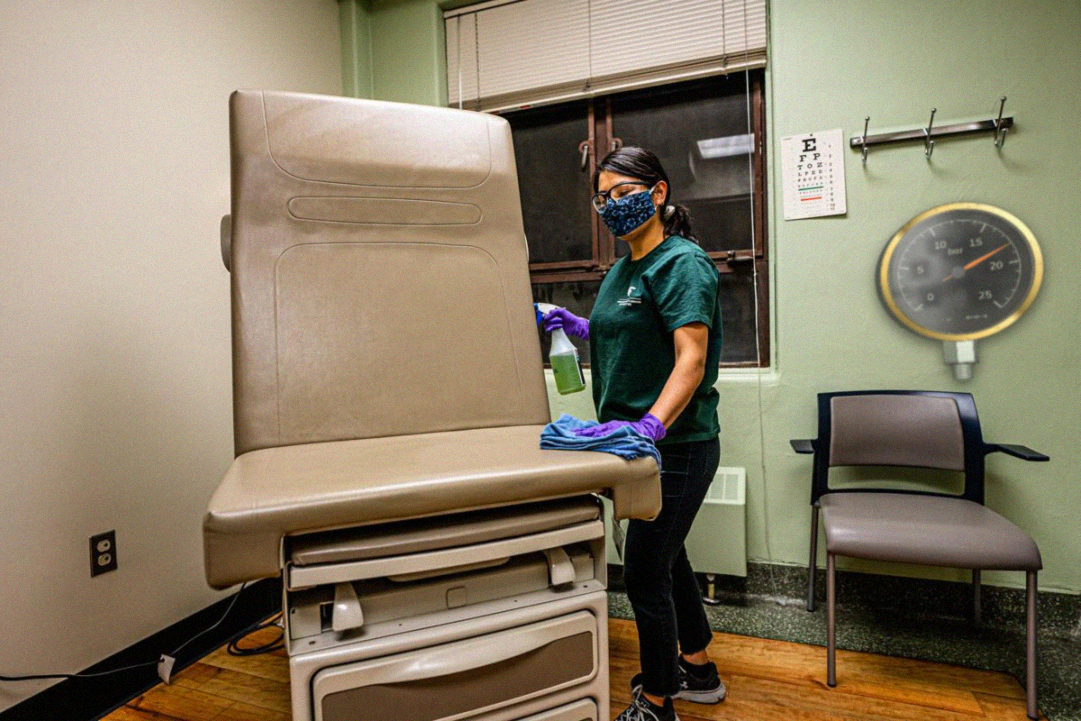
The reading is 18 bar
